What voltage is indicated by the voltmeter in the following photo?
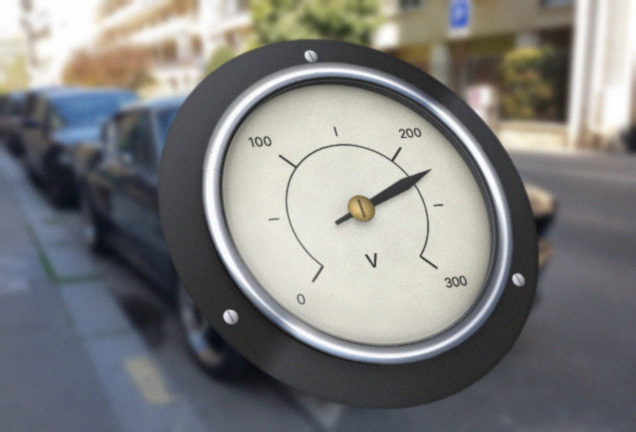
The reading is 225 V
